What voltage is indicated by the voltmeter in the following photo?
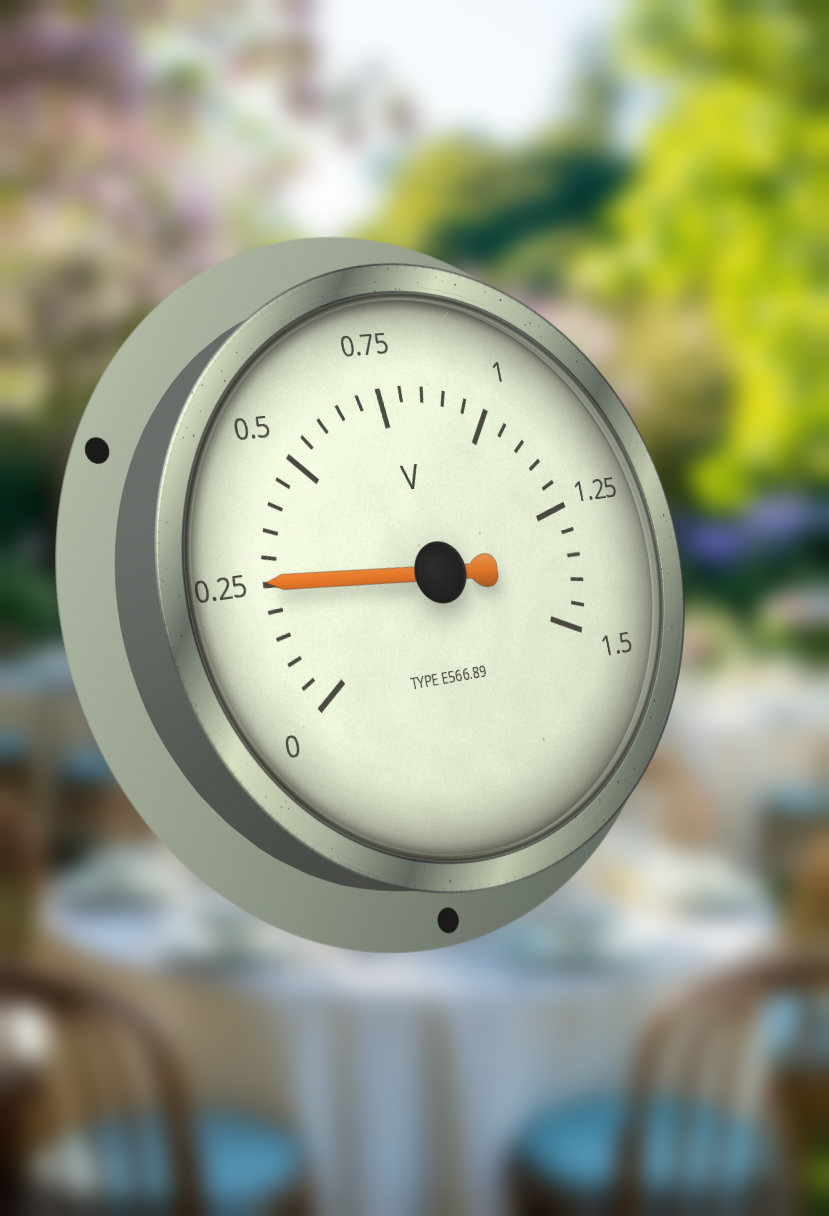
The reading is 0.25 V
